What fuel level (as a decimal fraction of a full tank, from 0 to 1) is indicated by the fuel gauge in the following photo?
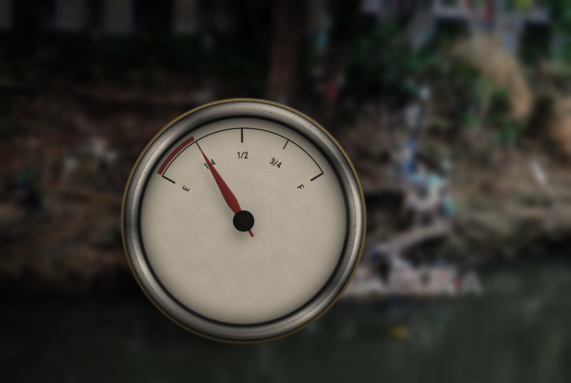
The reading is 0.25
